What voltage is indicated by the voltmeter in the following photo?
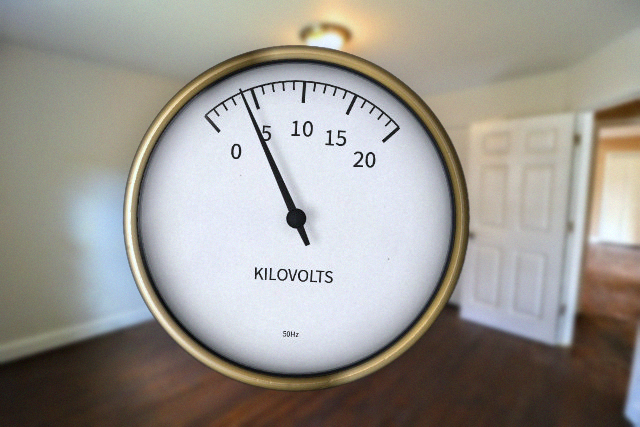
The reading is 4 kV
